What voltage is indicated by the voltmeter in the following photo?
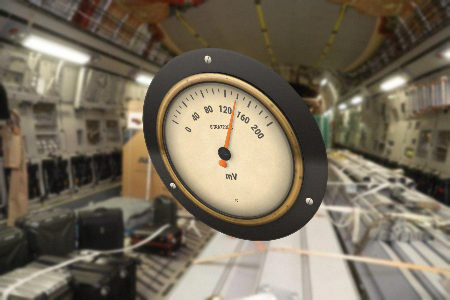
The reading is 140 mV
